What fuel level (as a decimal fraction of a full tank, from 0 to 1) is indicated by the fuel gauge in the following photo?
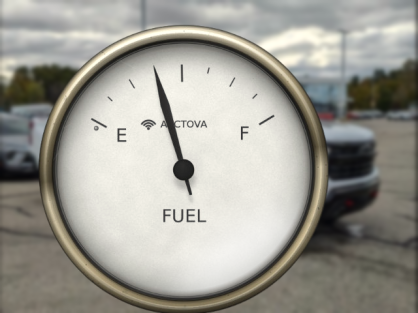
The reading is 0.375
